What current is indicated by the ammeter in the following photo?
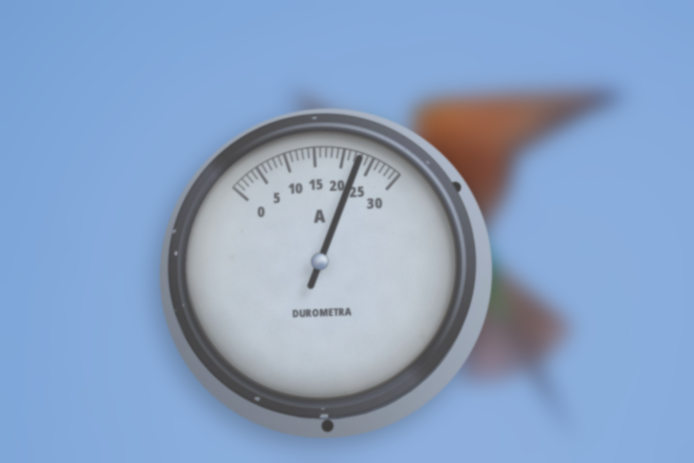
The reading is 23 A
